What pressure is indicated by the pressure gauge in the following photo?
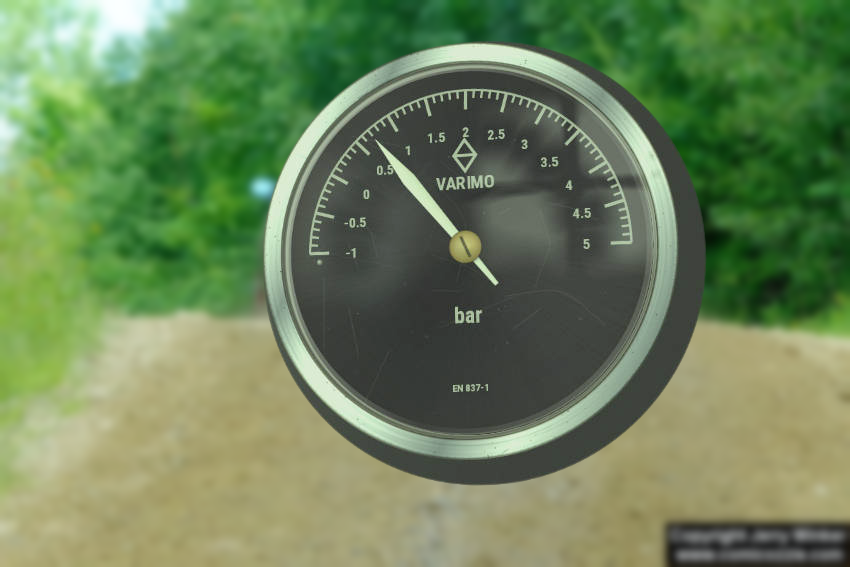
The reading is 0.7 bar
